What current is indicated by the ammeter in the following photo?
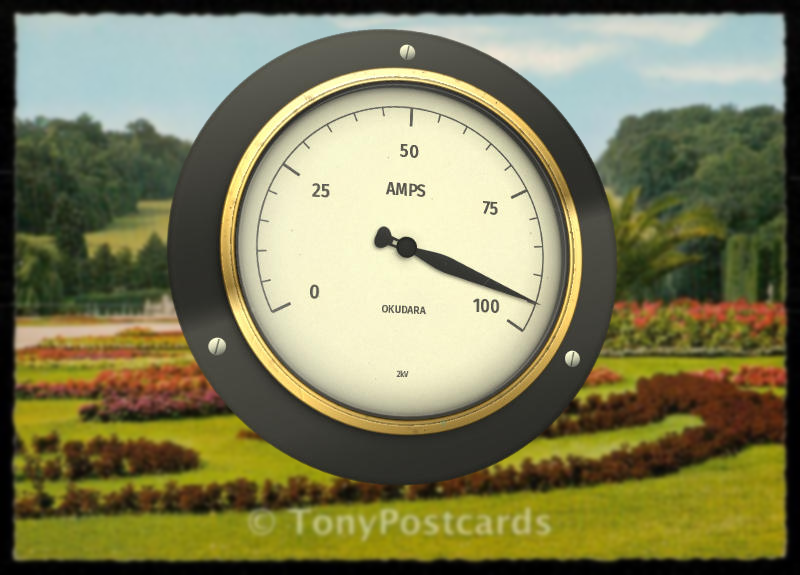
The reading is 95 A
